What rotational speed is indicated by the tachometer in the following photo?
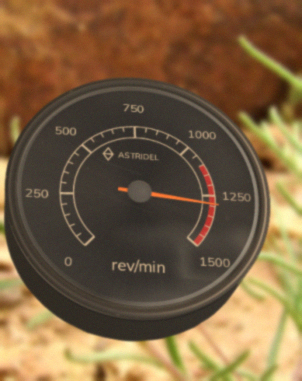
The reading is 1300 rpm
